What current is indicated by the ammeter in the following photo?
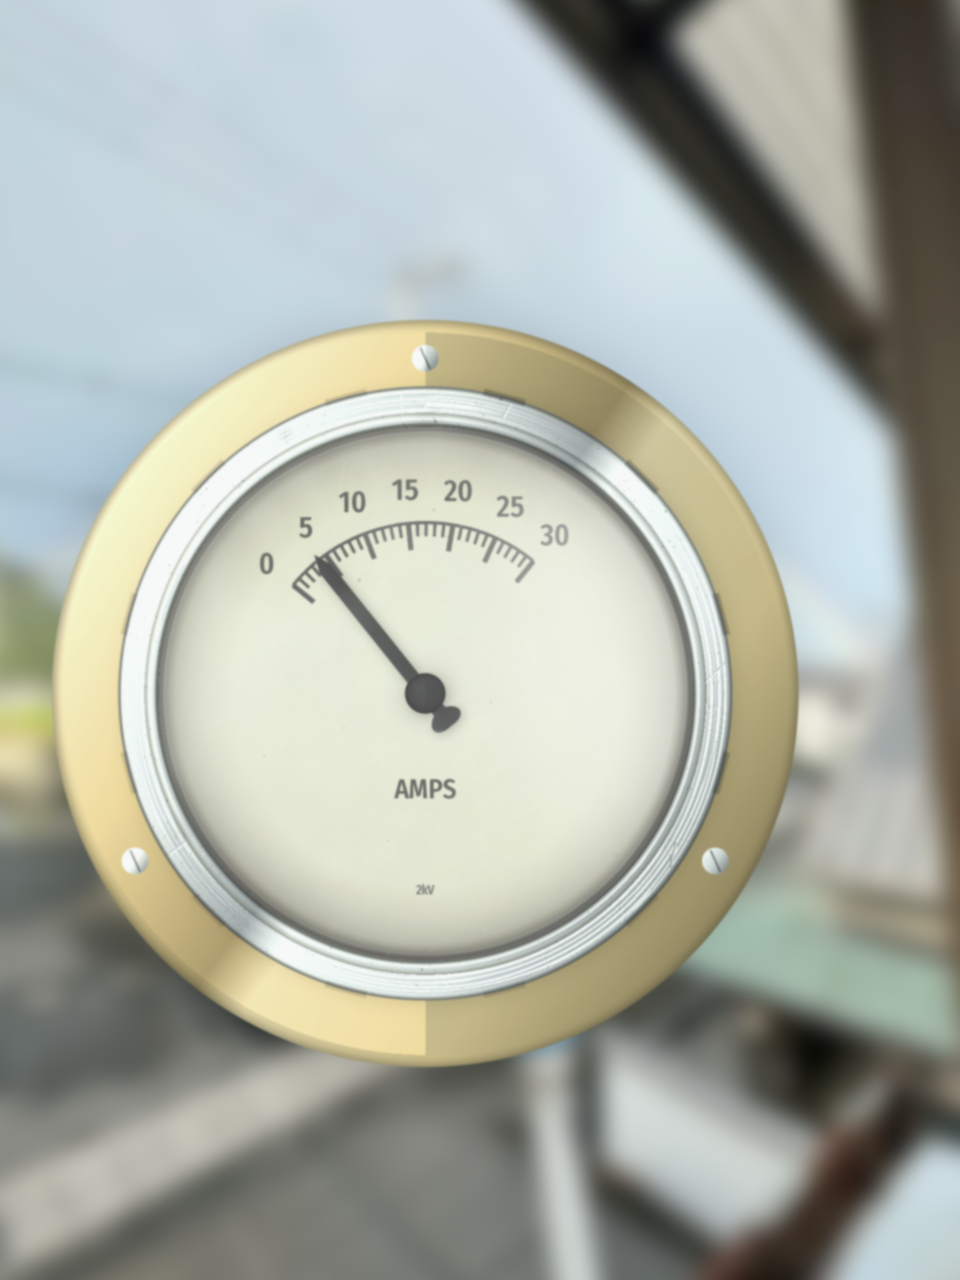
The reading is 4 A
